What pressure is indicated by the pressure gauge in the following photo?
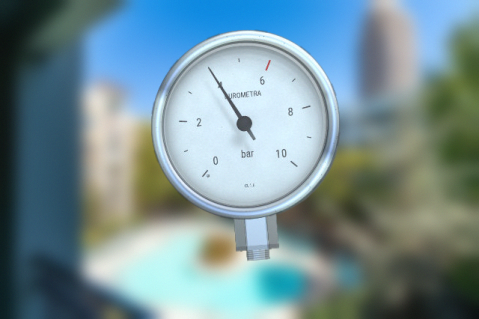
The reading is 4 bar
